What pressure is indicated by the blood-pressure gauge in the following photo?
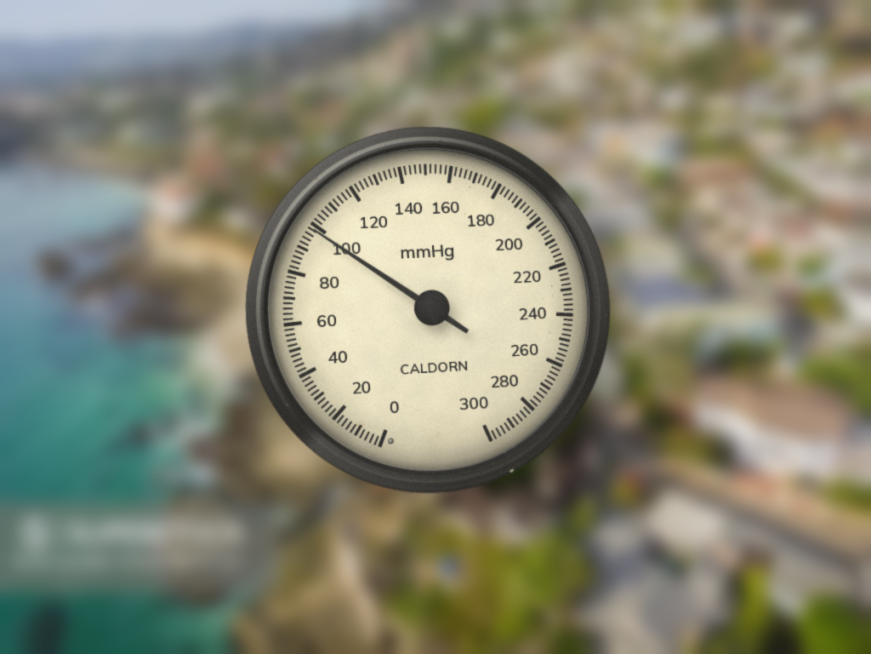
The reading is 98 mmHg
